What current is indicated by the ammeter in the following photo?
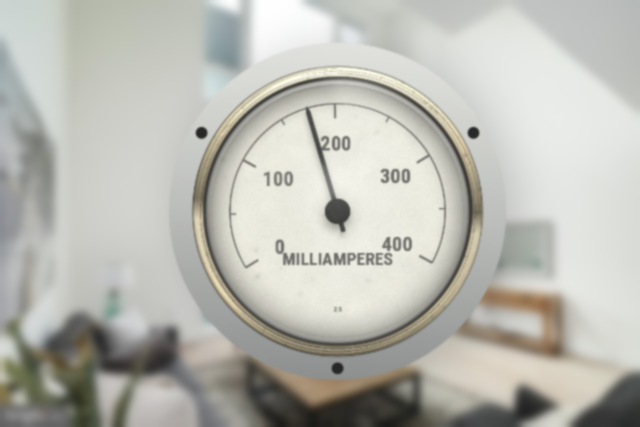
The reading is 175 mA
